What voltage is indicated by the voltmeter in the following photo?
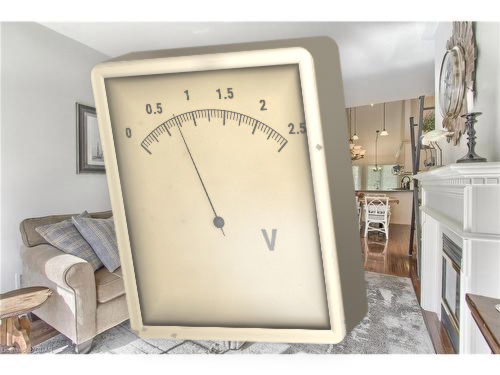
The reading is 0.75 V
